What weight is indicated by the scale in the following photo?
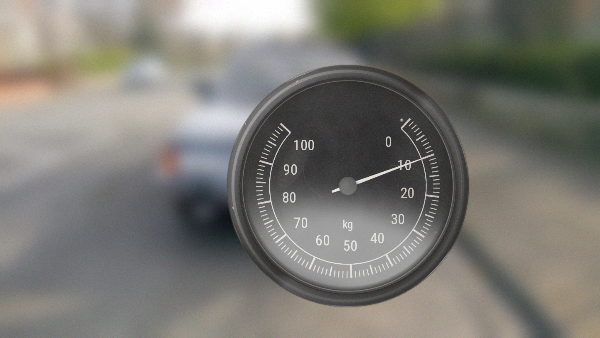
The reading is 10 kg
